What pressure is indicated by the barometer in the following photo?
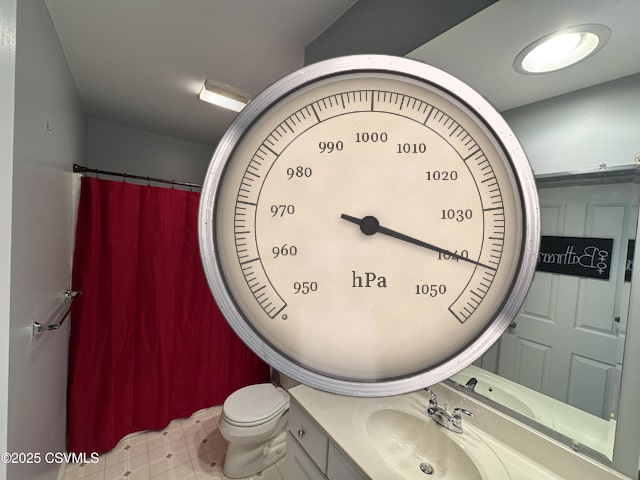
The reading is 1040 hPa
